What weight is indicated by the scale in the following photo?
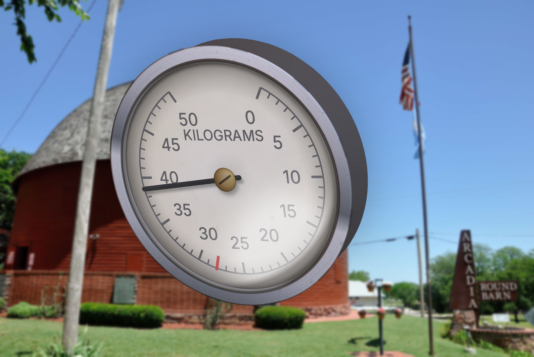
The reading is 39 kg
